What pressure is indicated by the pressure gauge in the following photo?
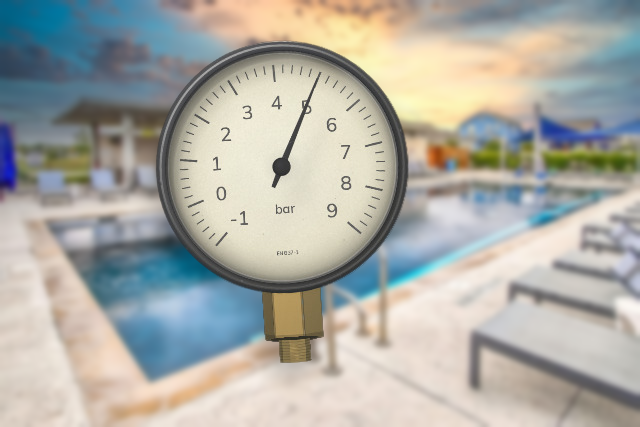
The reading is 5 bar
